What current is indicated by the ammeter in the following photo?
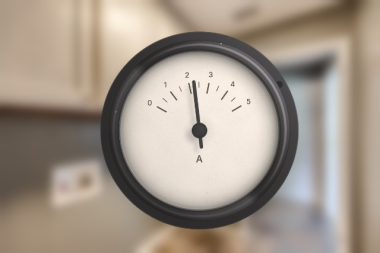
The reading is 2.25 A
